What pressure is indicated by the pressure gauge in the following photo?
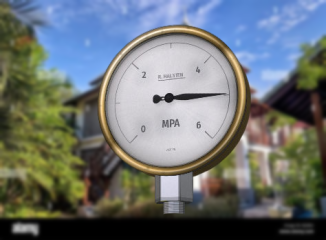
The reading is 5 MPa
